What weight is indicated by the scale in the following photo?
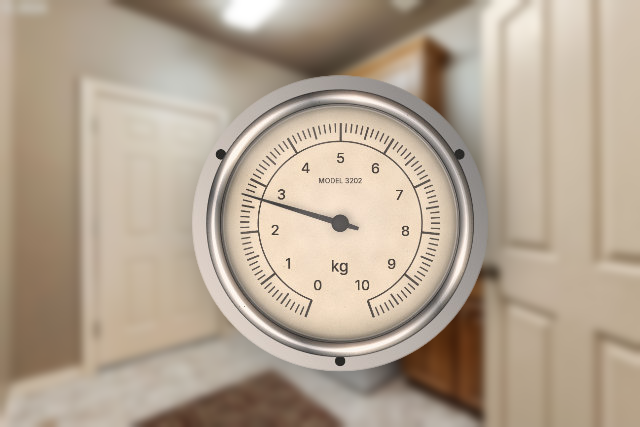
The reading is 2.7 kg
